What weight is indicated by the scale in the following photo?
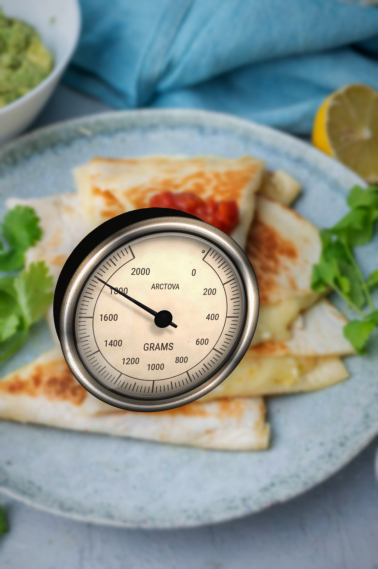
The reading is 1800 g
